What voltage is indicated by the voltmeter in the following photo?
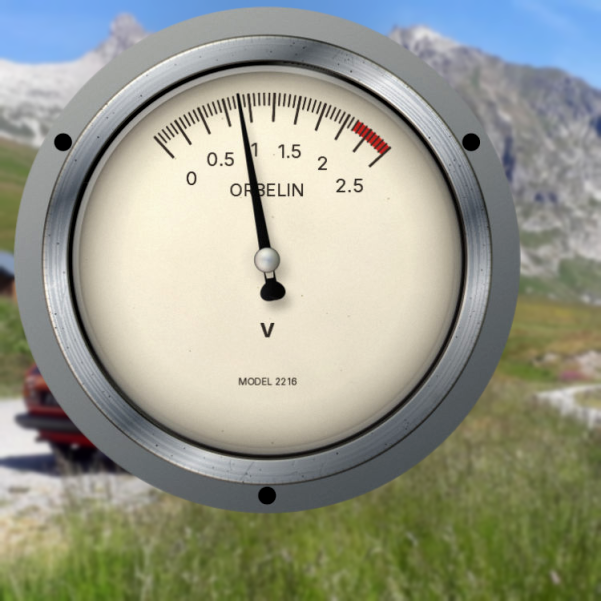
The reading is 0.9 V
